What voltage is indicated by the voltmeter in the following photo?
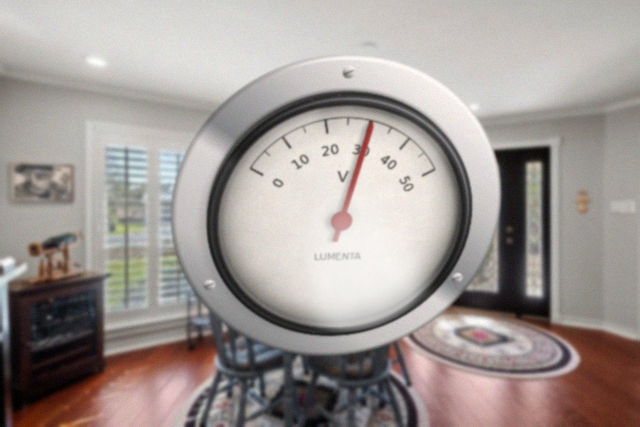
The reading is 30 V
